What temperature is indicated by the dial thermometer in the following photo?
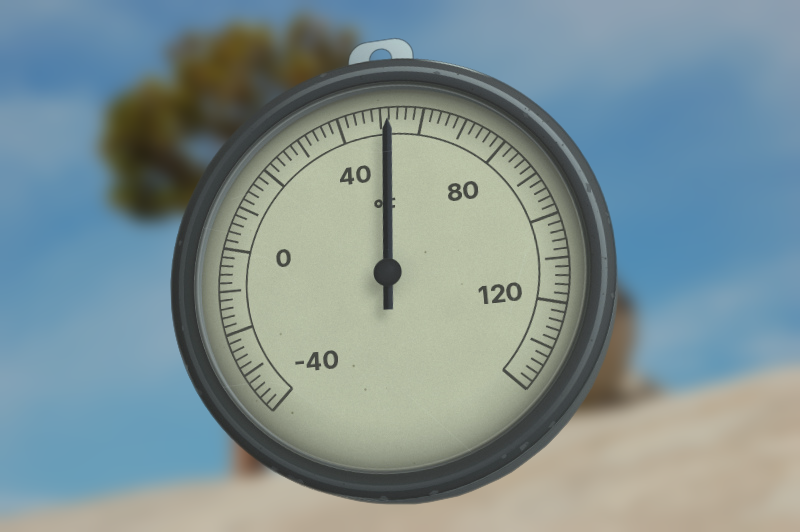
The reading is 52 °F
